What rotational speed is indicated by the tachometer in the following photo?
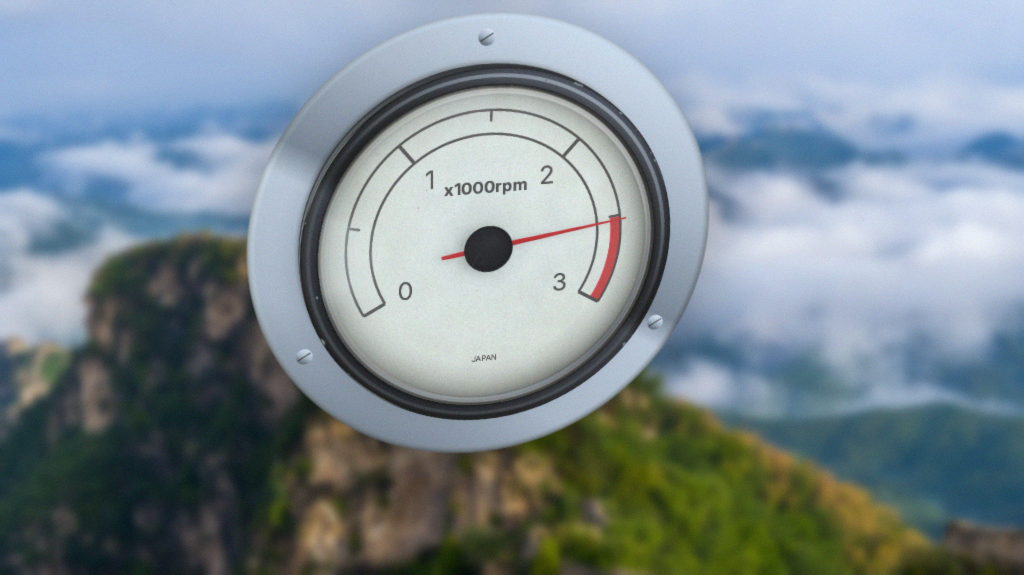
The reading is 2500 rpm
